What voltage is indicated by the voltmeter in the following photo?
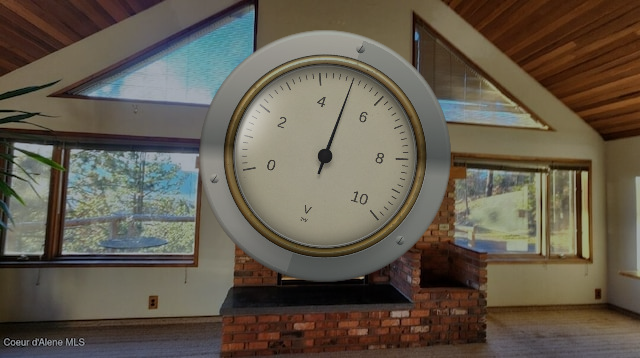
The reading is 5 V
